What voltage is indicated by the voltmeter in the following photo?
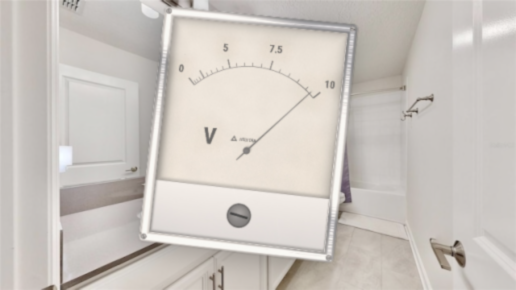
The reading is 9.75 V
